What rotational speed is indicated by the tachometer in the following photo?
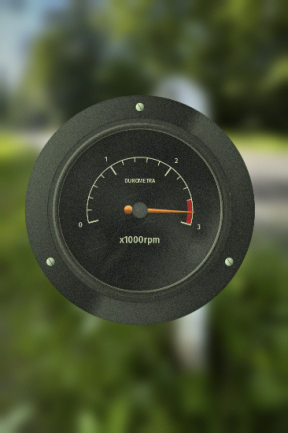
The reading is 2800 rpm
